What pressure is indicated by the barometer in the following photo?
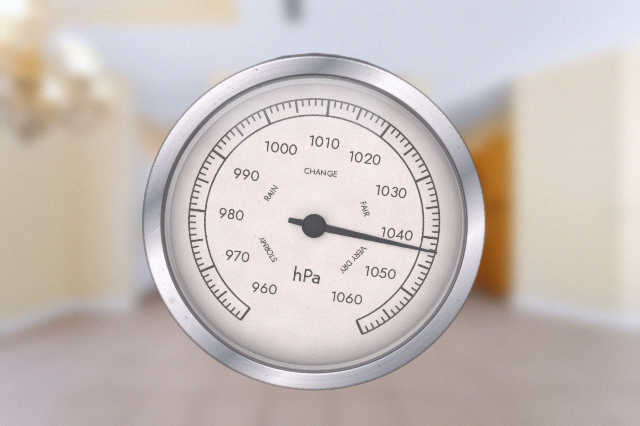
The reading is 1042 hPa
